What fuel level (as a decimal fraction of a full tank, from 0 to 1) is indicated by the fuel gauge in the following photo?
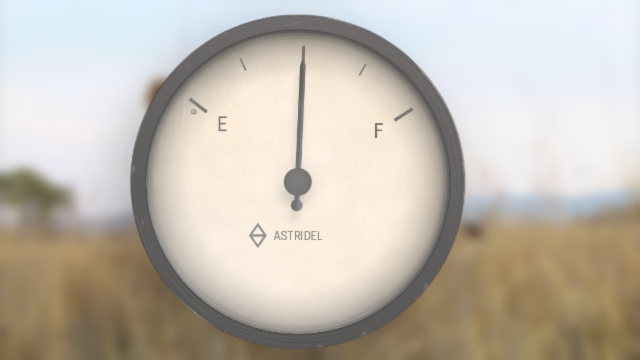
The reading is 0.5
